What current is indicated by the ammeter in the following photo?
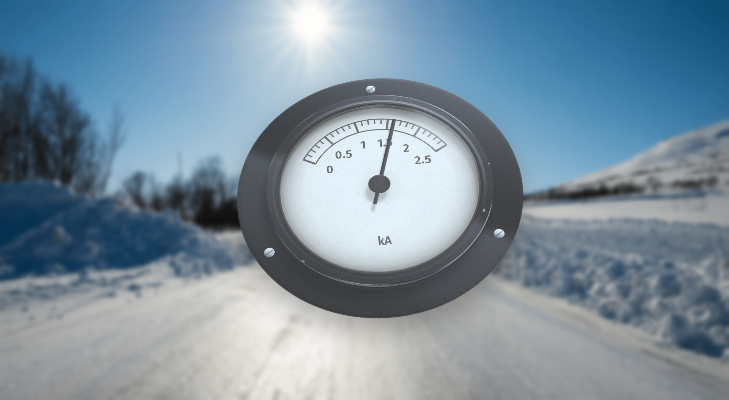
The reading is 1.6 kA
